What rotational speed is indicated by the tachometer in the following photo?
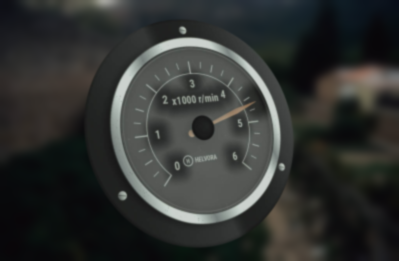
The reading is 4625 rpm
